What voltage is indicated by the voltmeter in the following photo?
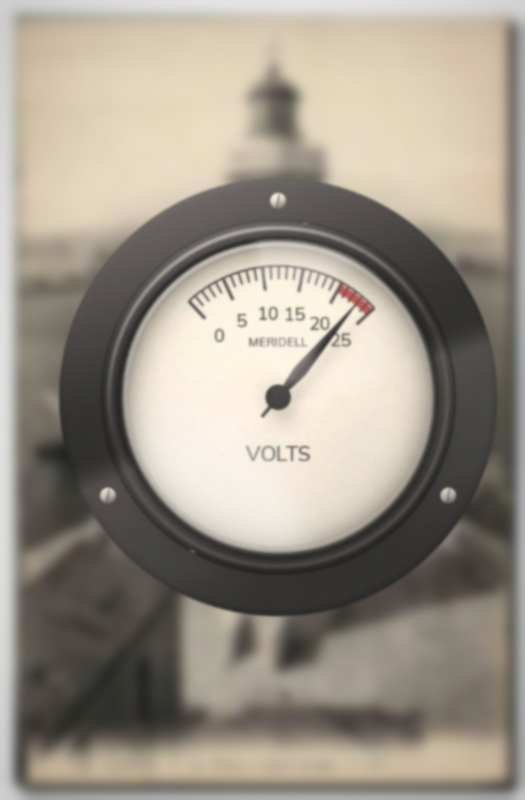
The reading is 23 V
